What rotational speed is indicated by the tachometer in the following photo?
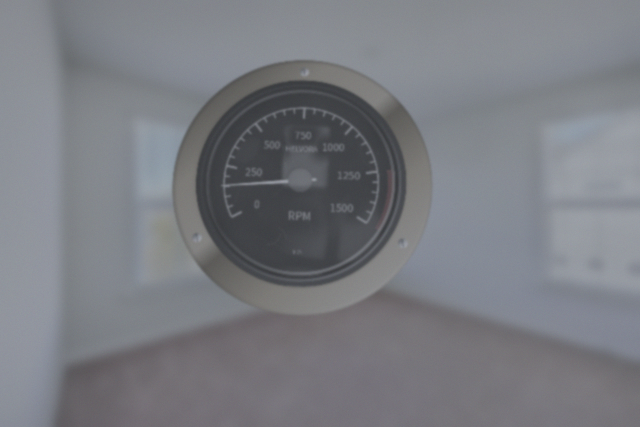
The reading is 150 rpm
